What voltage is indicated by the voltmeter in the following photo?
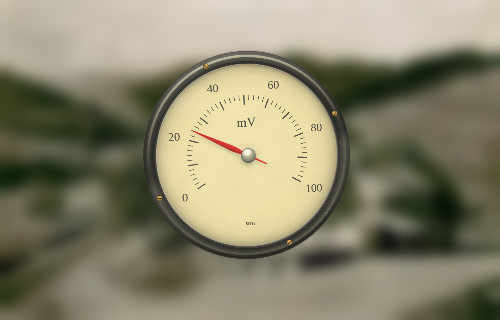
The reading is 24 mV
